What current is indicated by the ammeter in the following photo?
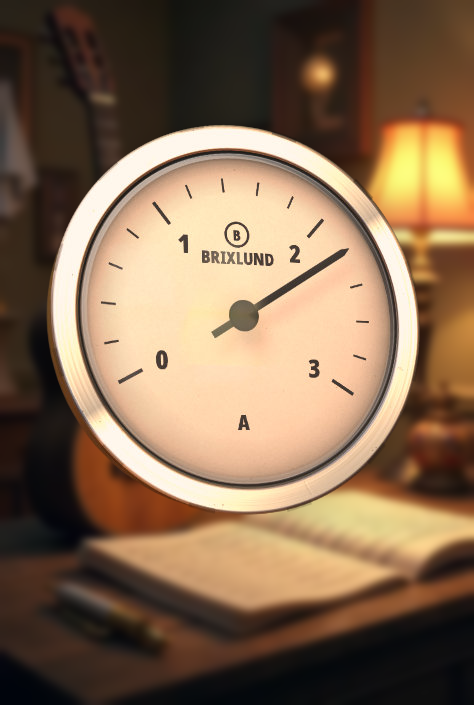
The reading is 2.2 A
